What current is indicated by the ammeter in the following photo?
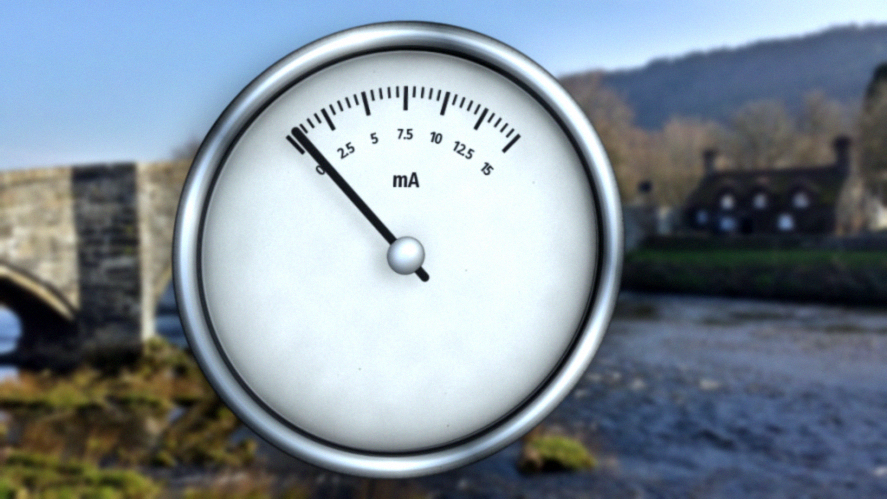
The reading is 0.5 mA
